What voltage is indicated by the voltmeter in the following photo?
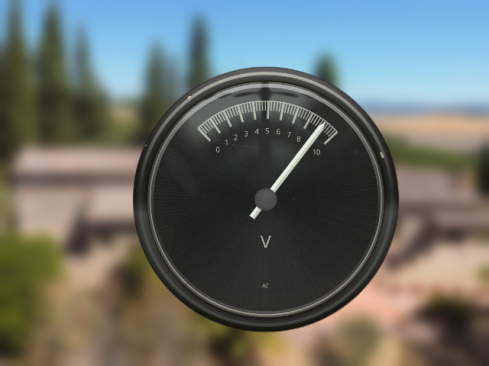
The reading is 9 V
